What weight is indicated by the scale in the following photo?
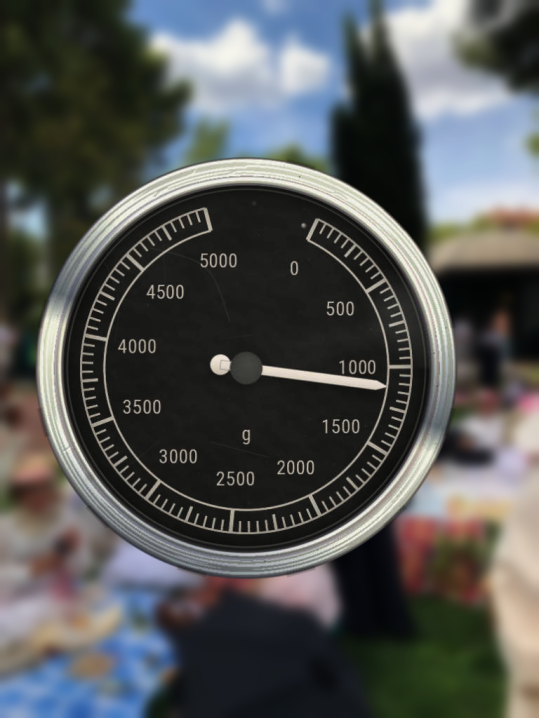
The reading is 1125 g
